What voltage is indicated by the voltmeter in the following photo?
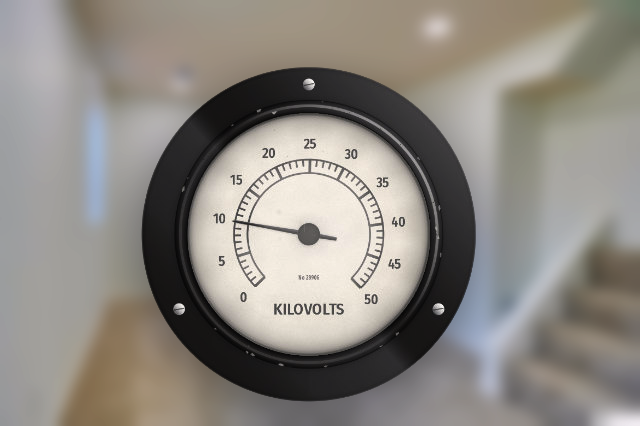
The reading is 10 kV
